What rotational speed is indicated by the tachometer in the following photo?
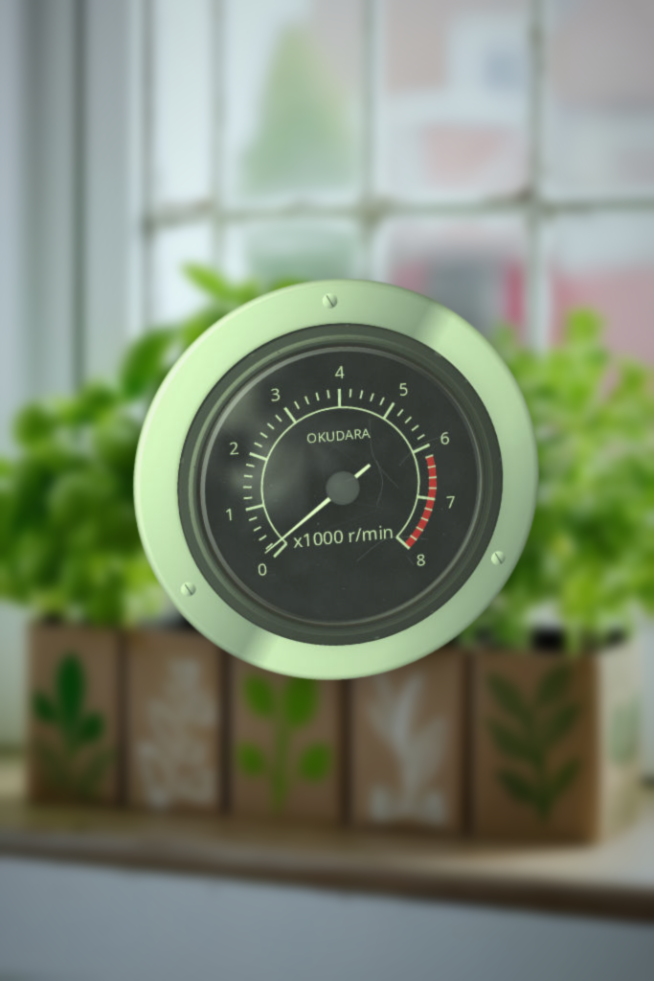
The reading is 200 rpm
